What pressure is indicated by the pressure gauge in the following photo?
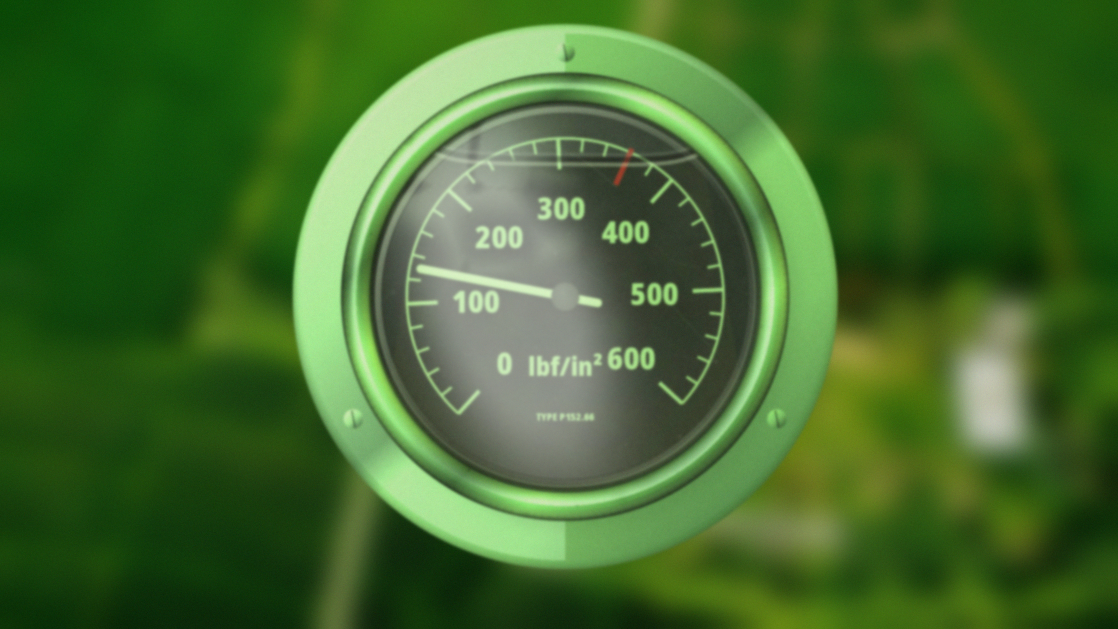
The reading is 130 psi
